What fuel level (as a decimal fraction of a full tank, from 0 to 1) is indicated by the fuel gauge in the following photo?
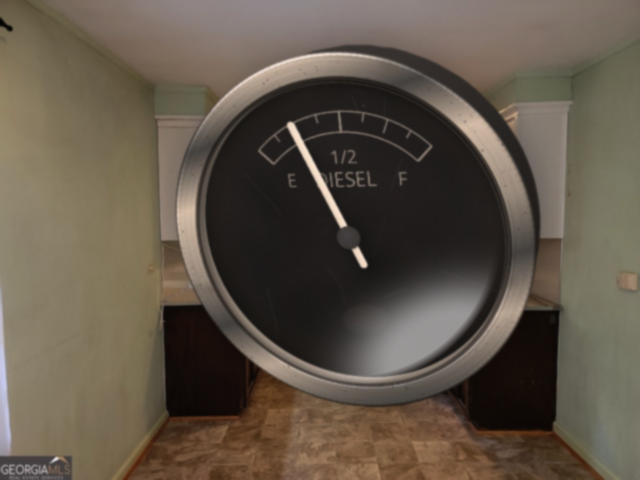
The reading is 0.25
